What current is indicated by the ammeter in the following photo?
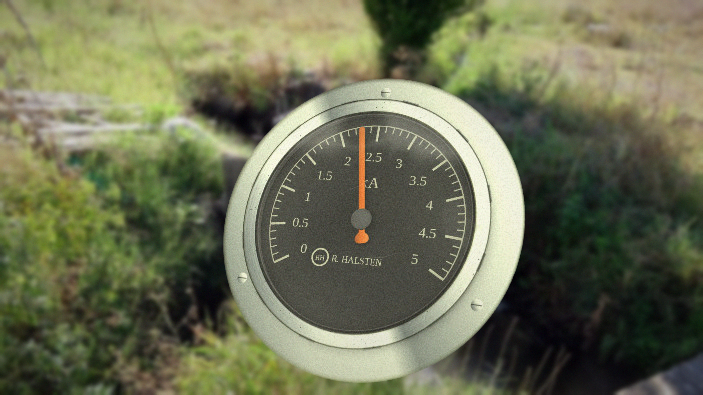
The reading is 2.3 kA
